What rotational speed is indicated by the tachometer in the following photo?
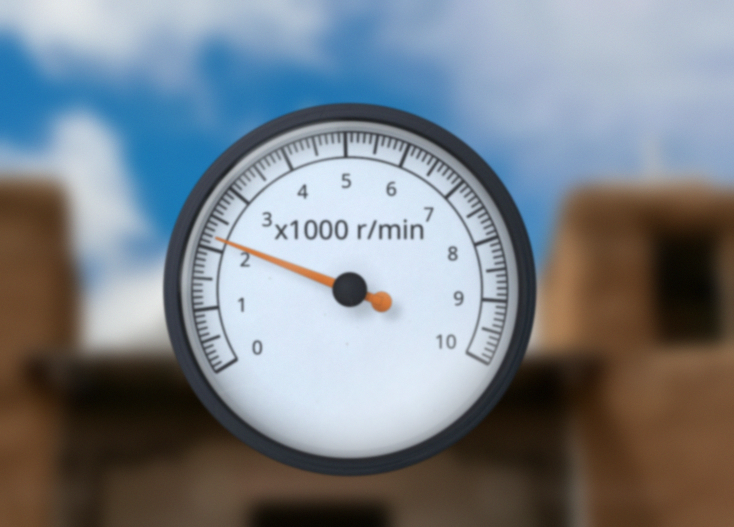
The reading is 2200 rpm
